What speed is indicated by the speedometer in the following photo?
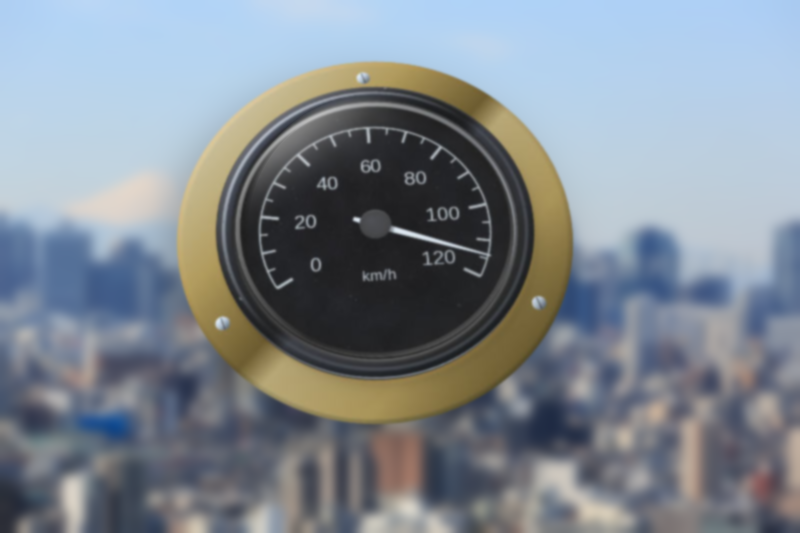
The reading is 115 km/h
